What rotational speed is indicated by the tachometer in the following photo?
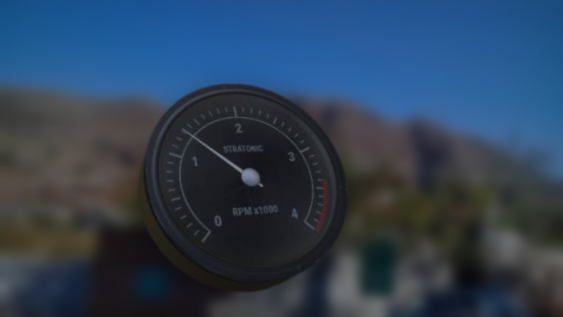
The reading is 1300 rpm
